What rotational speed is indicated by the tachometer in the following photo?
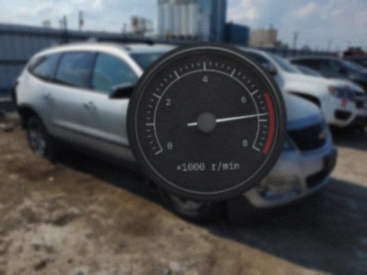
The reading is 6800 rpm
